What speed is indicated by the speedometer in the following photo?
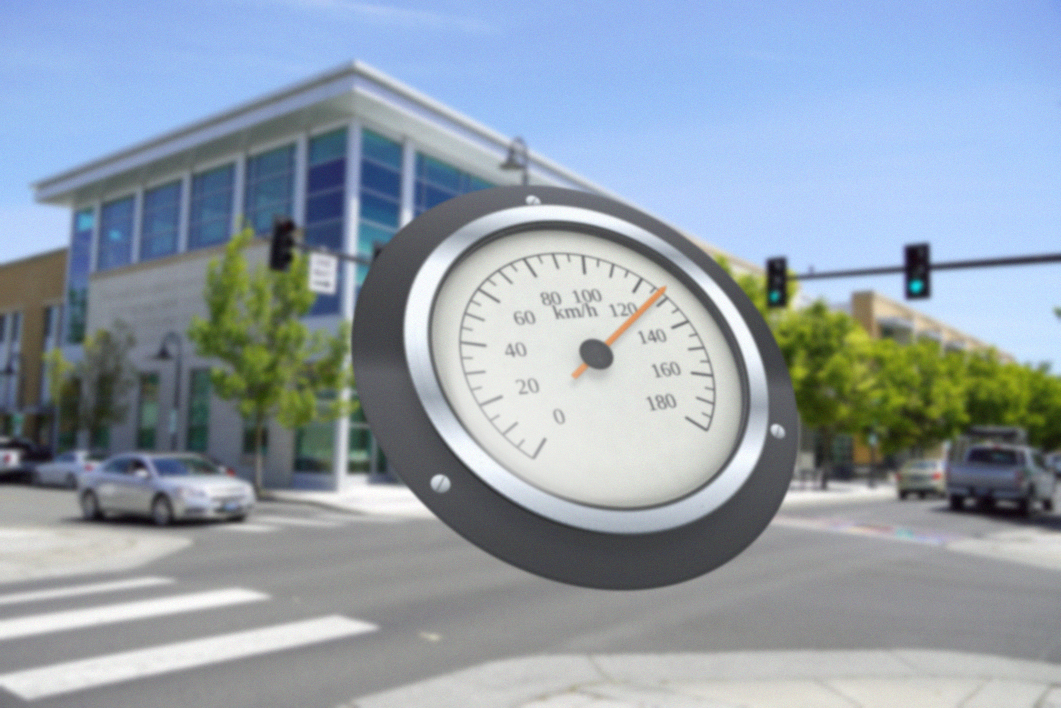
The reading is 127.5 km/h
